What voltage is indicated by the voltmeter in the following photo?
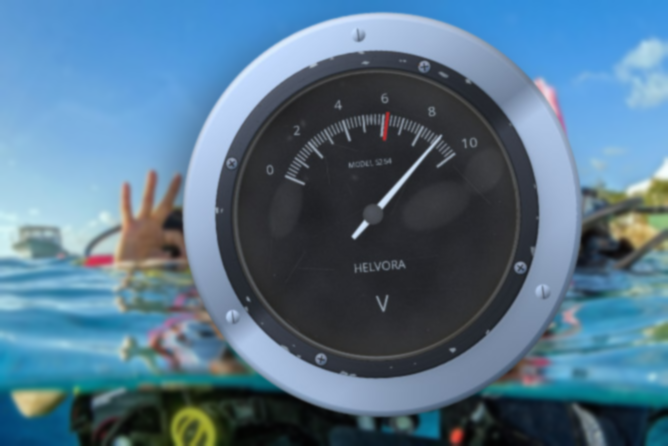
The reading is 9 V
